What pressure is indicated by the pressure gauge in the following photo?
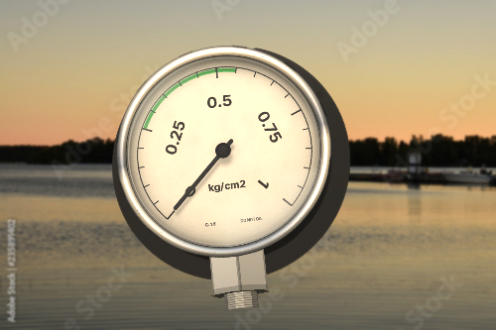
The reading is 0 kg/cm²
